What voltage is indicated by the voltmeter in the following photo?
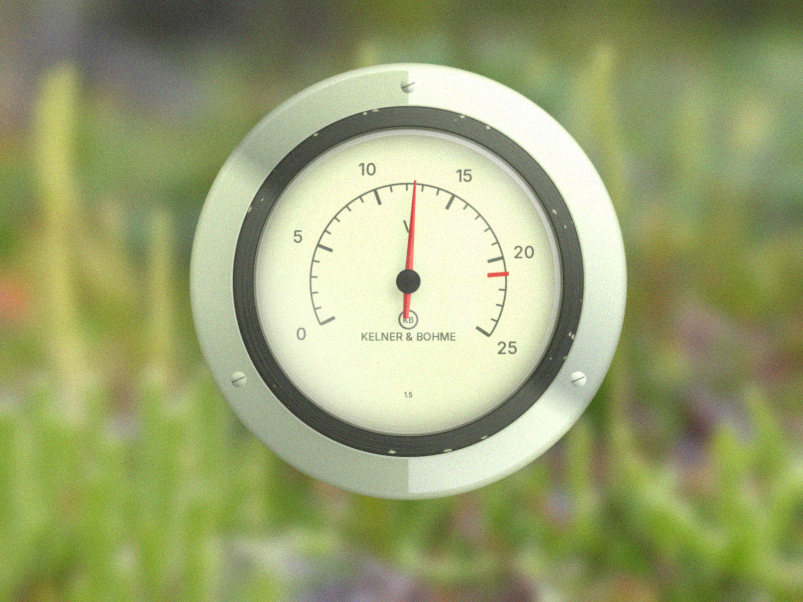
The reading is 12.5 V
